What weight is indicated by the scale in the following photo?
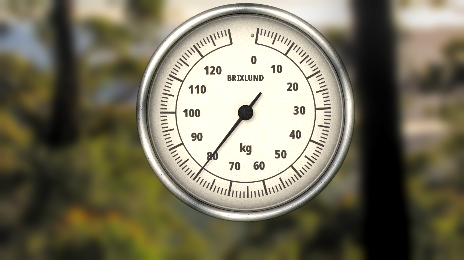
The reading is 80 kg
